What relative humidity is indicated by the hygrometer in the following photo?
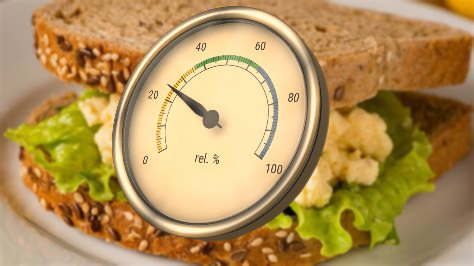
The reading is 25 %
